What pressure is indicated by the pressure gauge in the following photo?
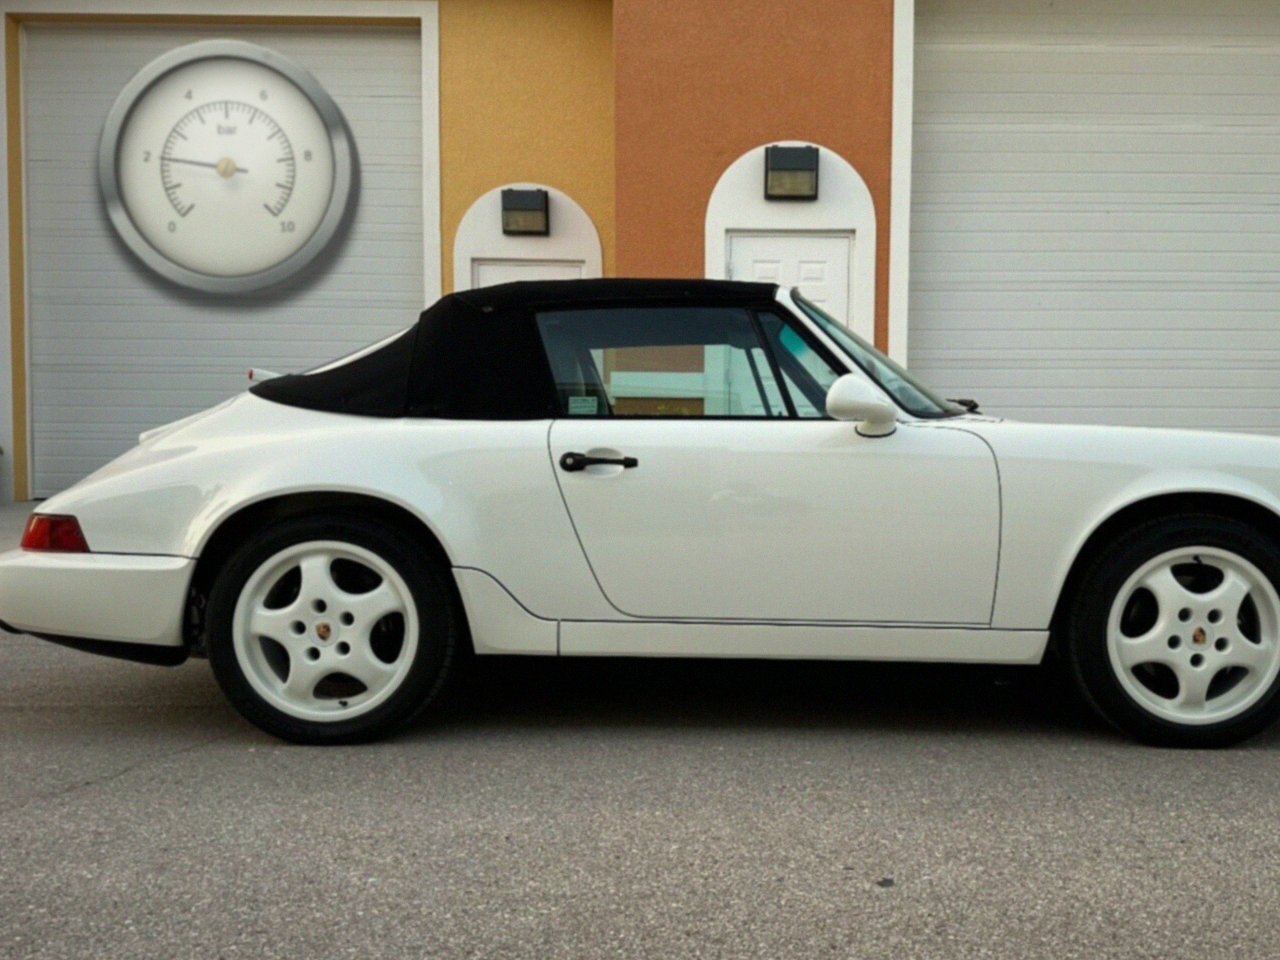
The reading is 2 bar
